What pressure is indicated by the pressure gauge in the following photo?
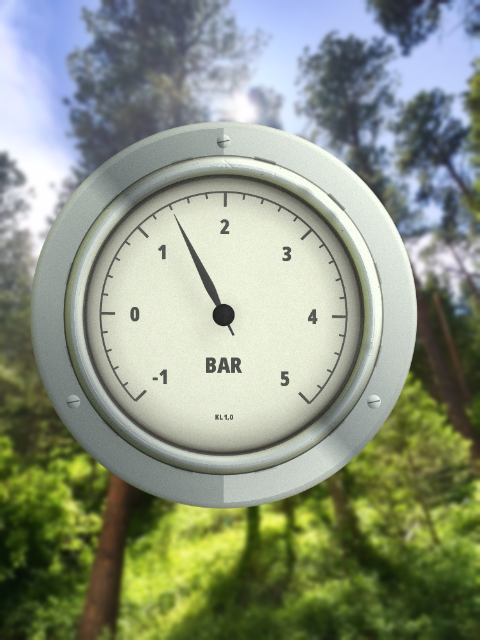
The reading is 1.4 bar
